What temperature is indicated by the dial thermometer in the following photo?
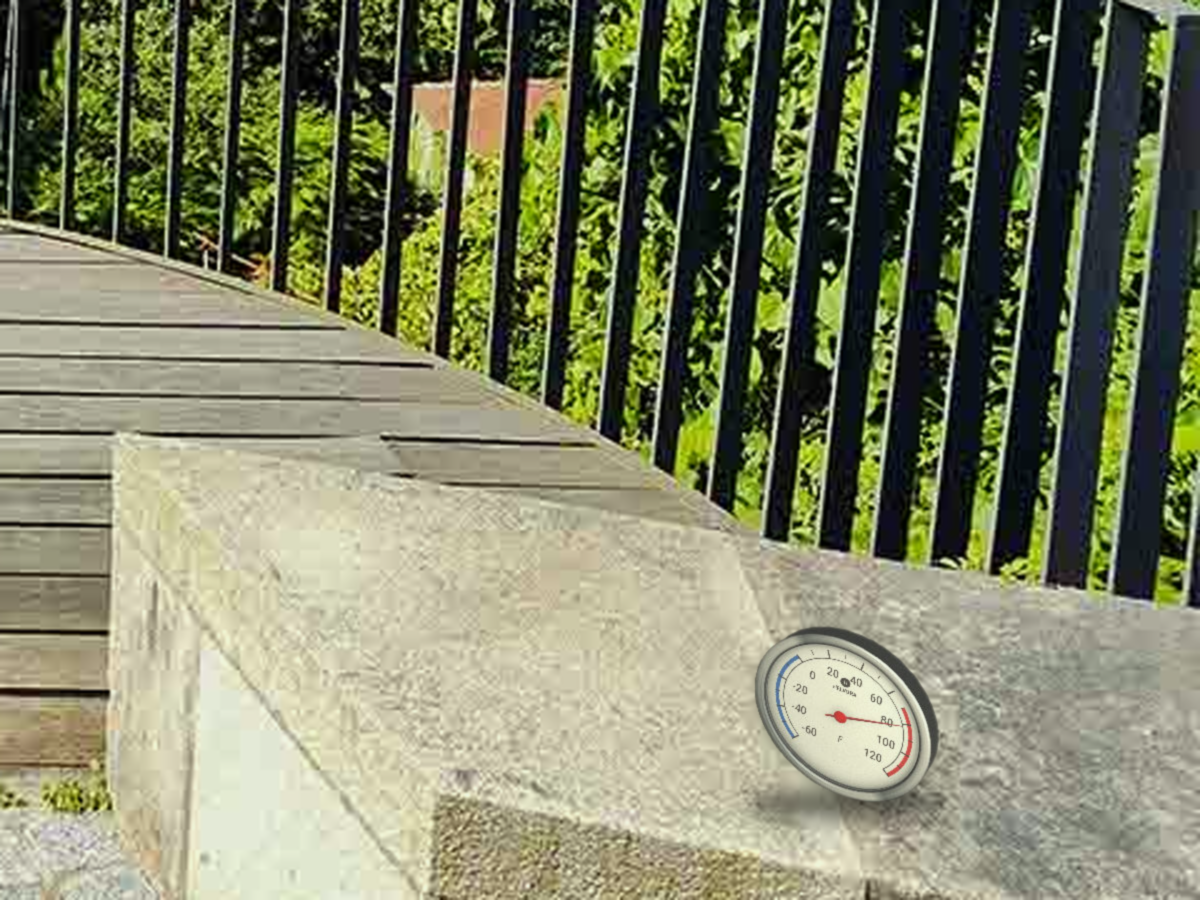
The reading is 80 °F
